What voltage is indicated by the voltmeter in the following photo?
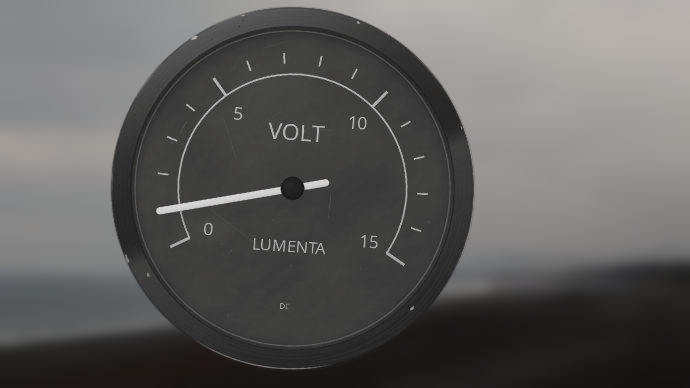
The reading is 1 V
